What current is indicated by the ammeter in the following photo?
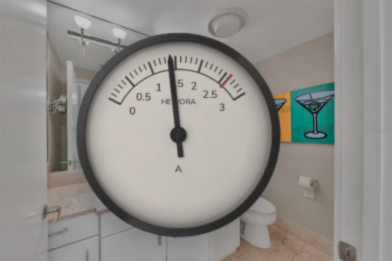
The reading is 1.4 A
